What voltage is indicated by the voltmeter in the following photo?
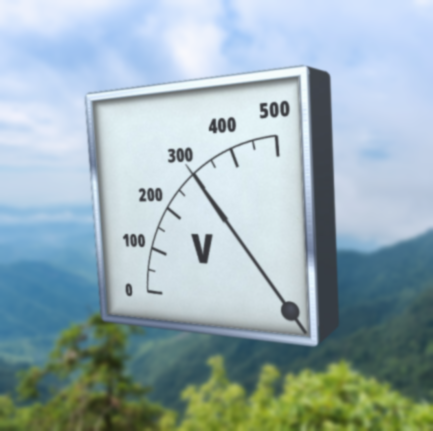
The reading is 300 V
